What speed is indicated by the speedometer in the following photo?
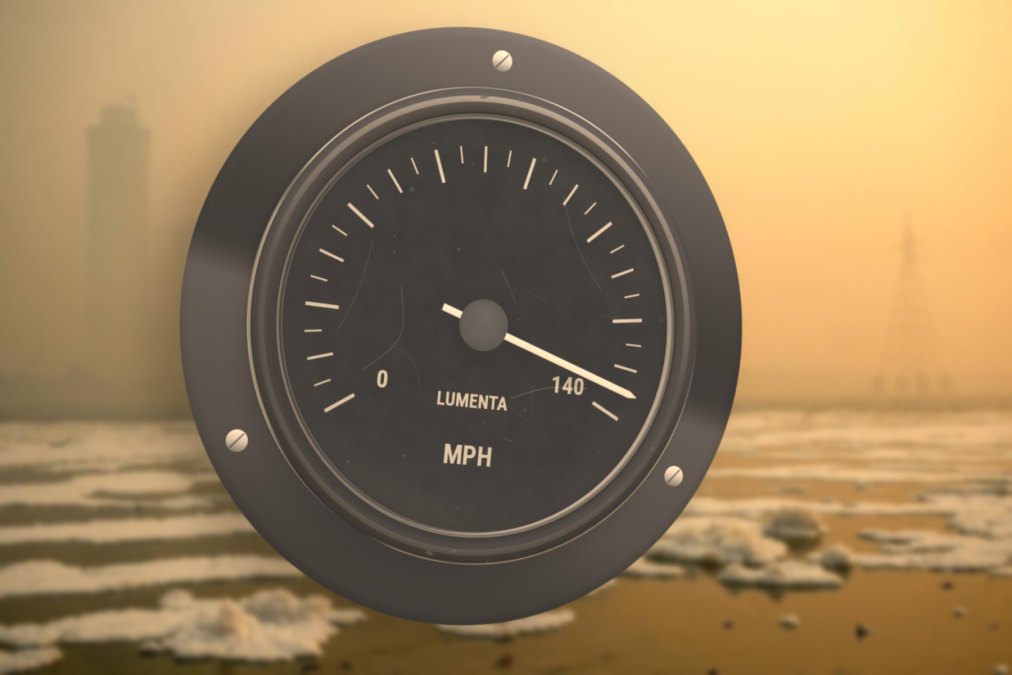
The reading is 135 mph
